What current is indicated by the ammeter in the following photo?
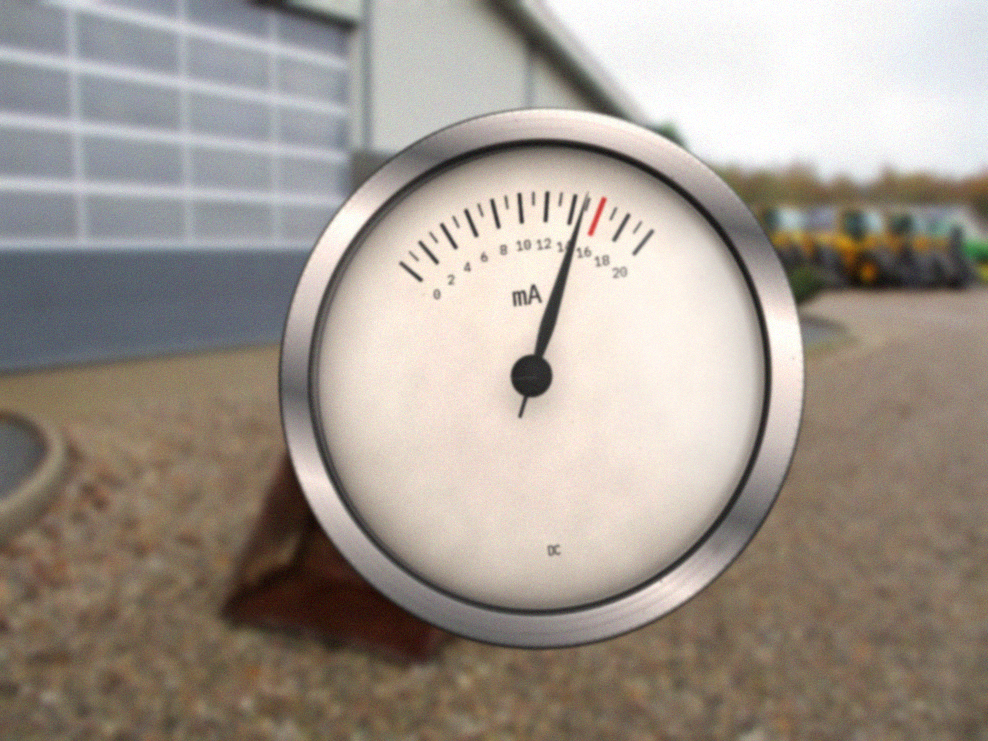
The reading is 15 mA
